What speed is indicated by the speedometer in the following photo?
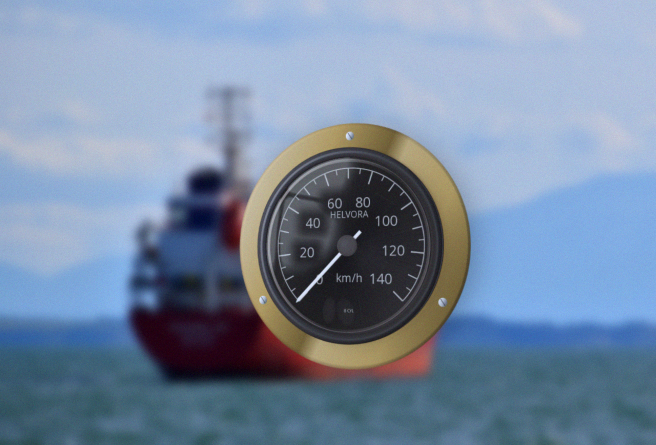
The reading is 0 km/h
